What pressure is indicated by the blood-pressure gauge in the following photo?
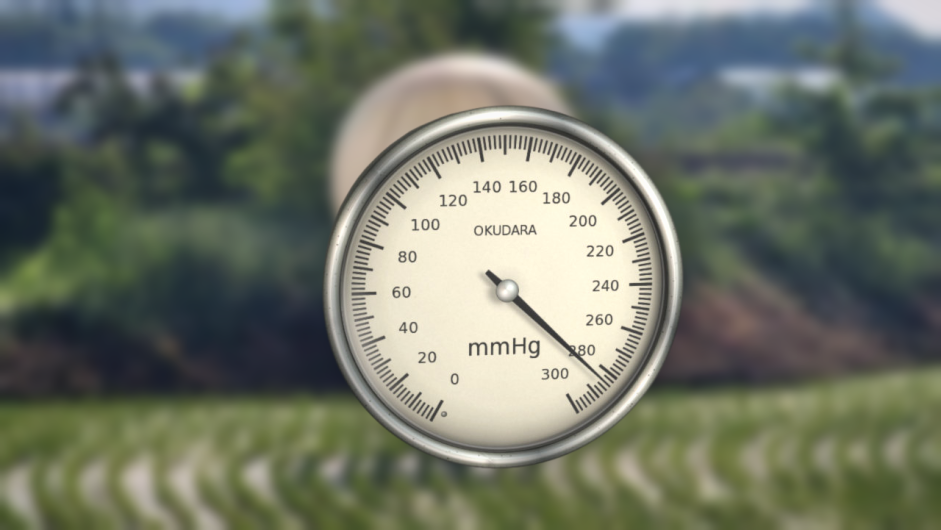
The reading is 284 mmHg
